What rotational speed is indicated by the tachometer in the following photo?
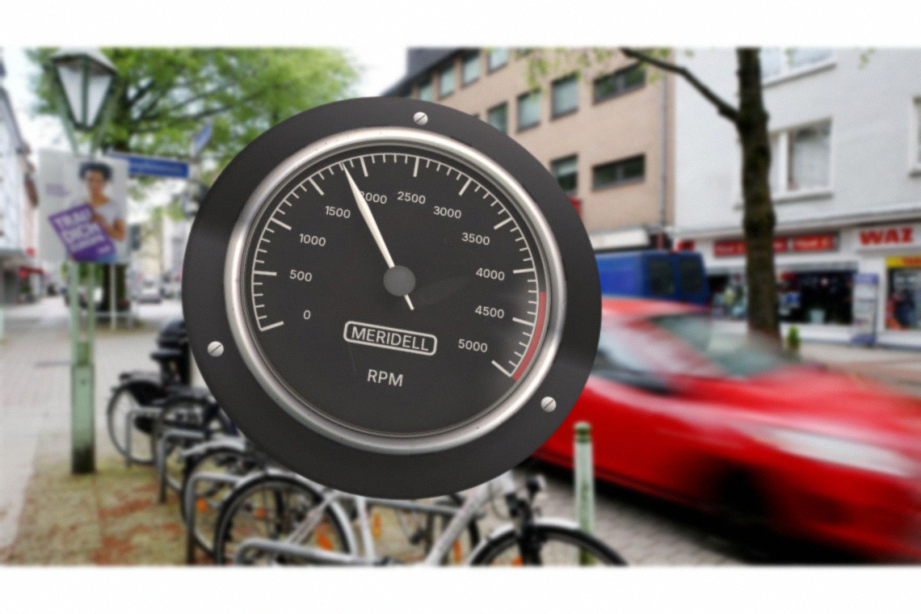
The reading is 1800 rpm
